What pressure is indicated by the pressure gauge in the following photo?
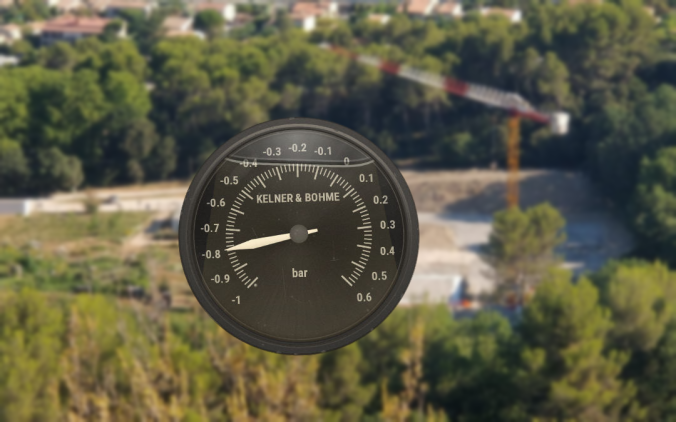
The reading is -0.8 bar
